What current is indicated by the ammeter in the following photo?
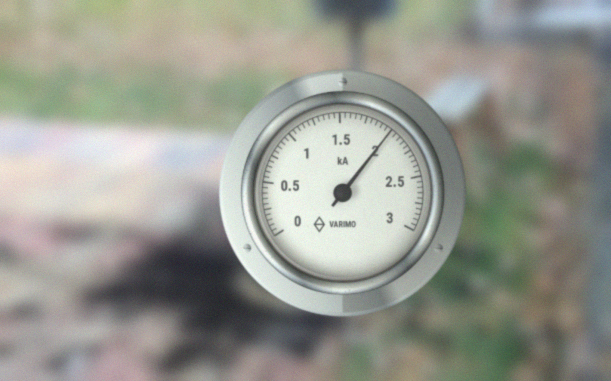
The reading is 2 kA
